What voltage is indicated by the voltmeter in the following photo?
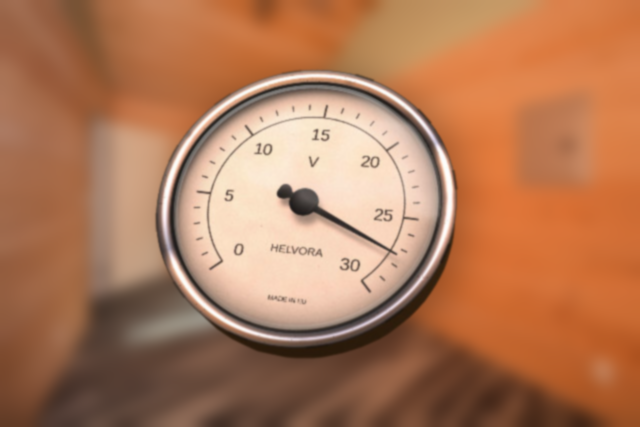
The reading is 27.5 V
